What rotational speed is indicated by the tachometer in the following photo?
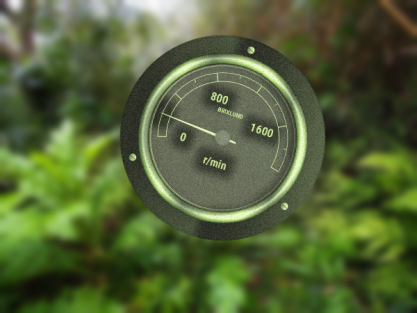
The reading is 200 rpm
